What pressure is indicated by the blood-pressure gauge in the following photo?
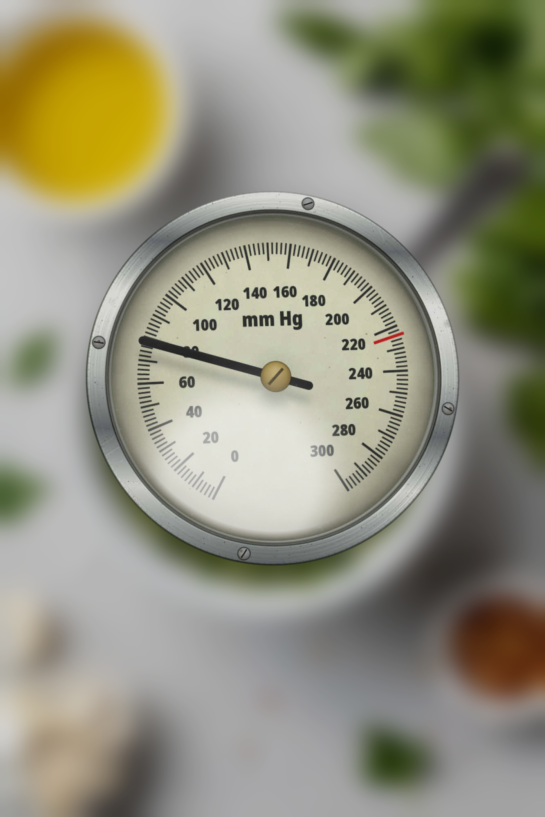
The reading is 78 mmHg
